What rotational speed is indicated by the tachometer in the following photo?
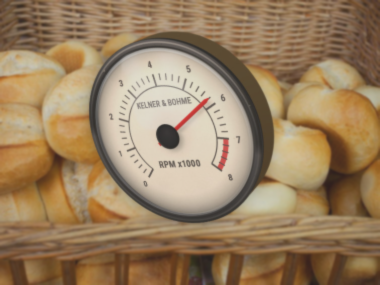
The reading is 5800 rpm
